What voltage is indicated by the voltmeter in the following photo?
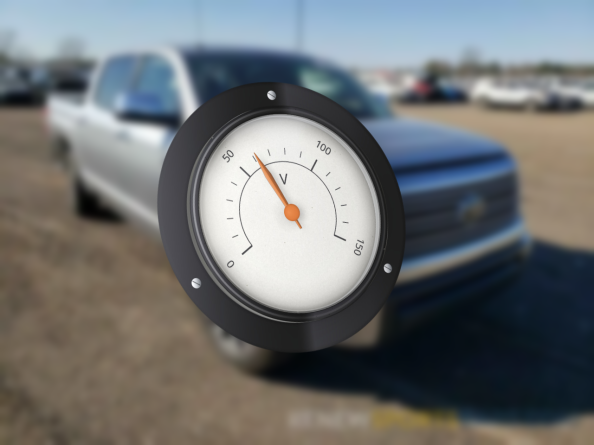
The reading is 60 V
